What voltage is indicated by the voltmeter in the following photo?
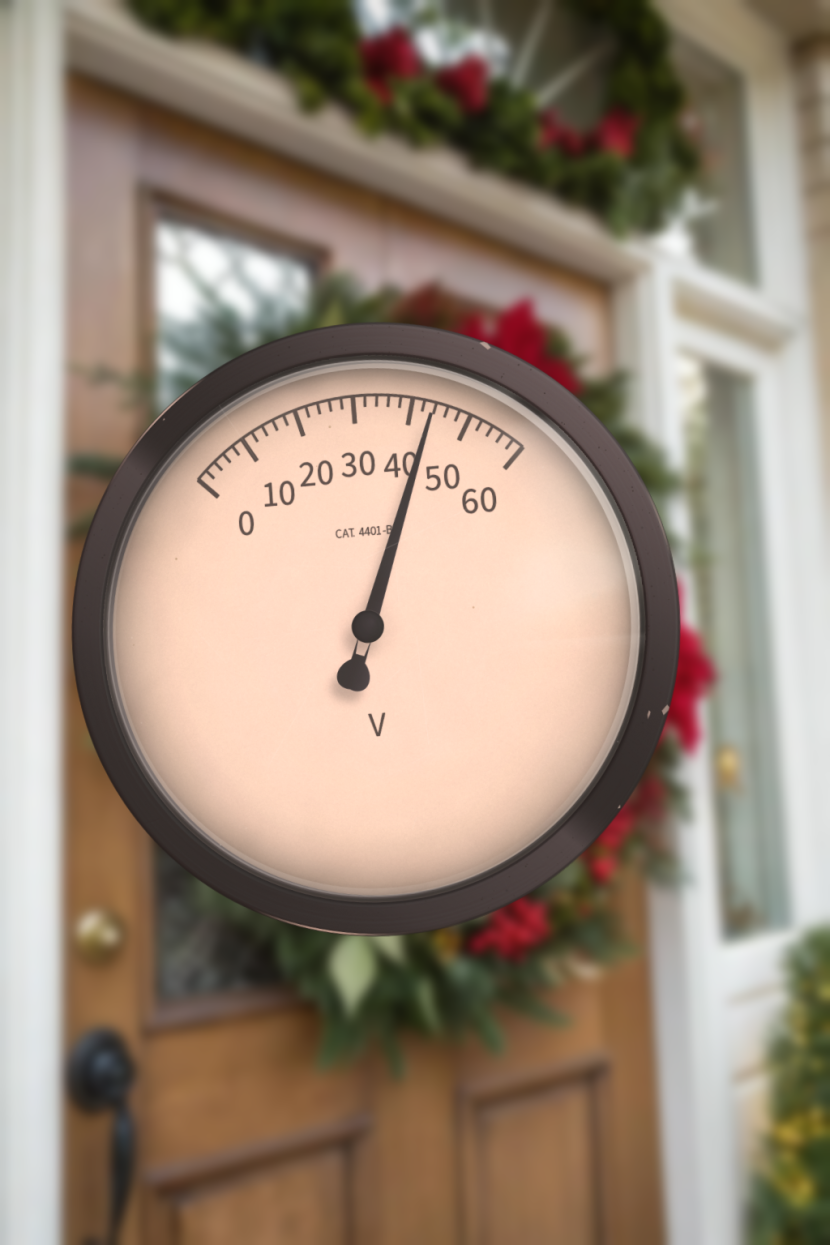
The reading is 44 V
